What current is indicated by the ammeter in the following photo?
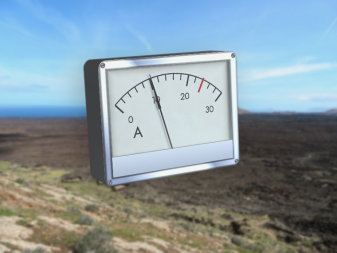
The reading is 10 A
